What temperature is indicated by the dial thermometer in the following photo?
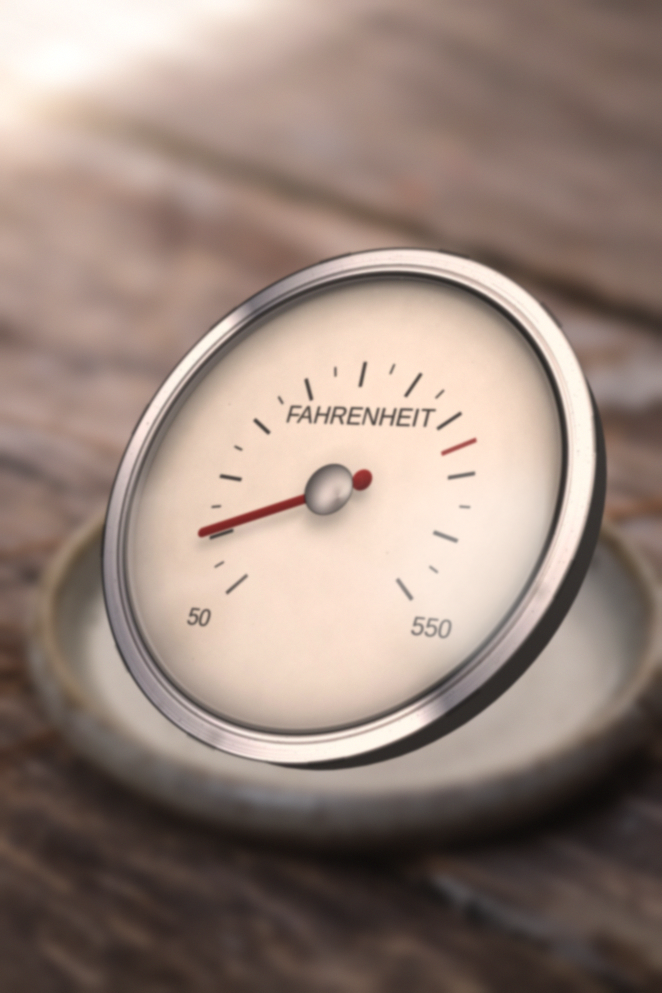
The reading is 100 °F
